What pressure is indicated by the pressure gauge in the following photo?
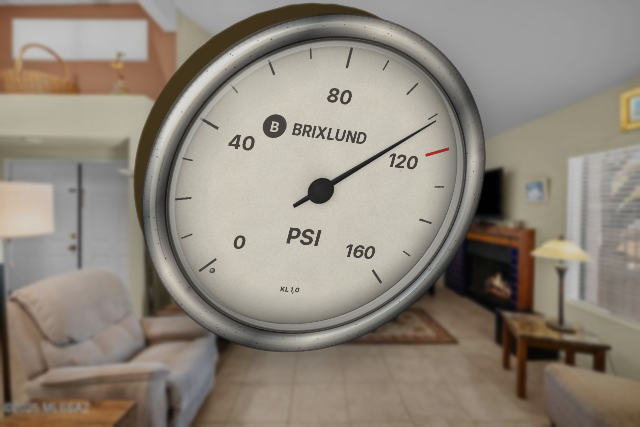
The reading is 110 psi
